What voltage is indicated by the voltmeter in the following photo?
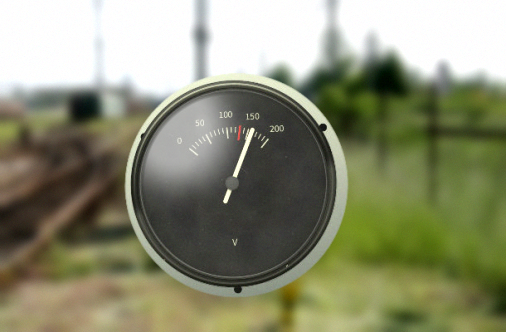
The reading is 160 V
